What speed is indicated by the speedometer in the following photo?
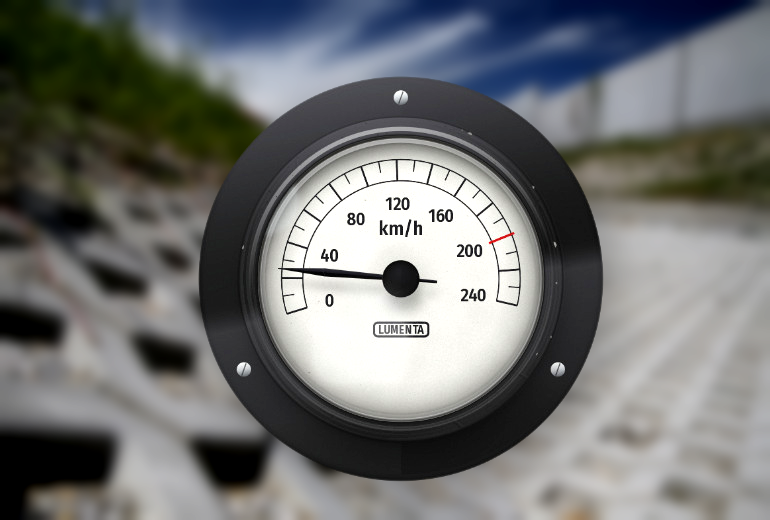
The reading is 25 km/h
